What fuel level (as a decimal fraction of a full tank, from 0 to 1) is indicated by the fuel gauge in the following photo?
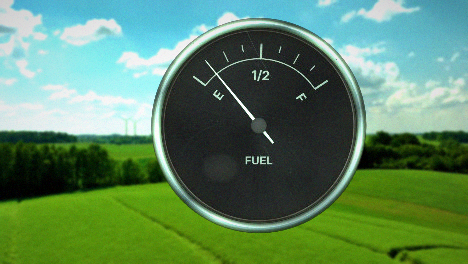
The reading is 0.125
